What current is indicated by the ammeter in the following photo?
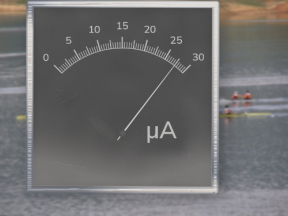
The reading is 27.5 µA
